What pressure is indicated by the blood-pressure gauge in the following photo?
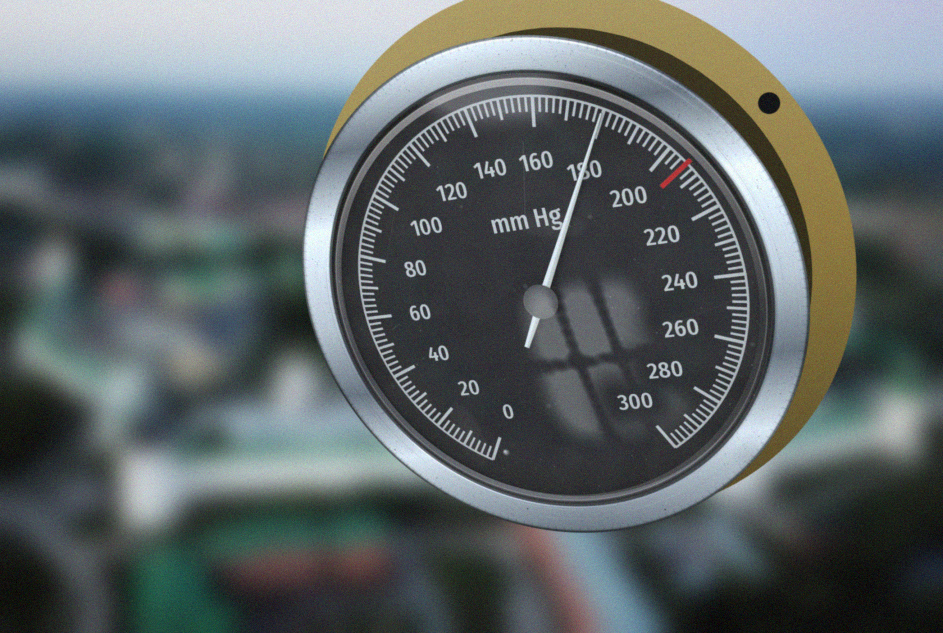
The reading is 180 mmHg
